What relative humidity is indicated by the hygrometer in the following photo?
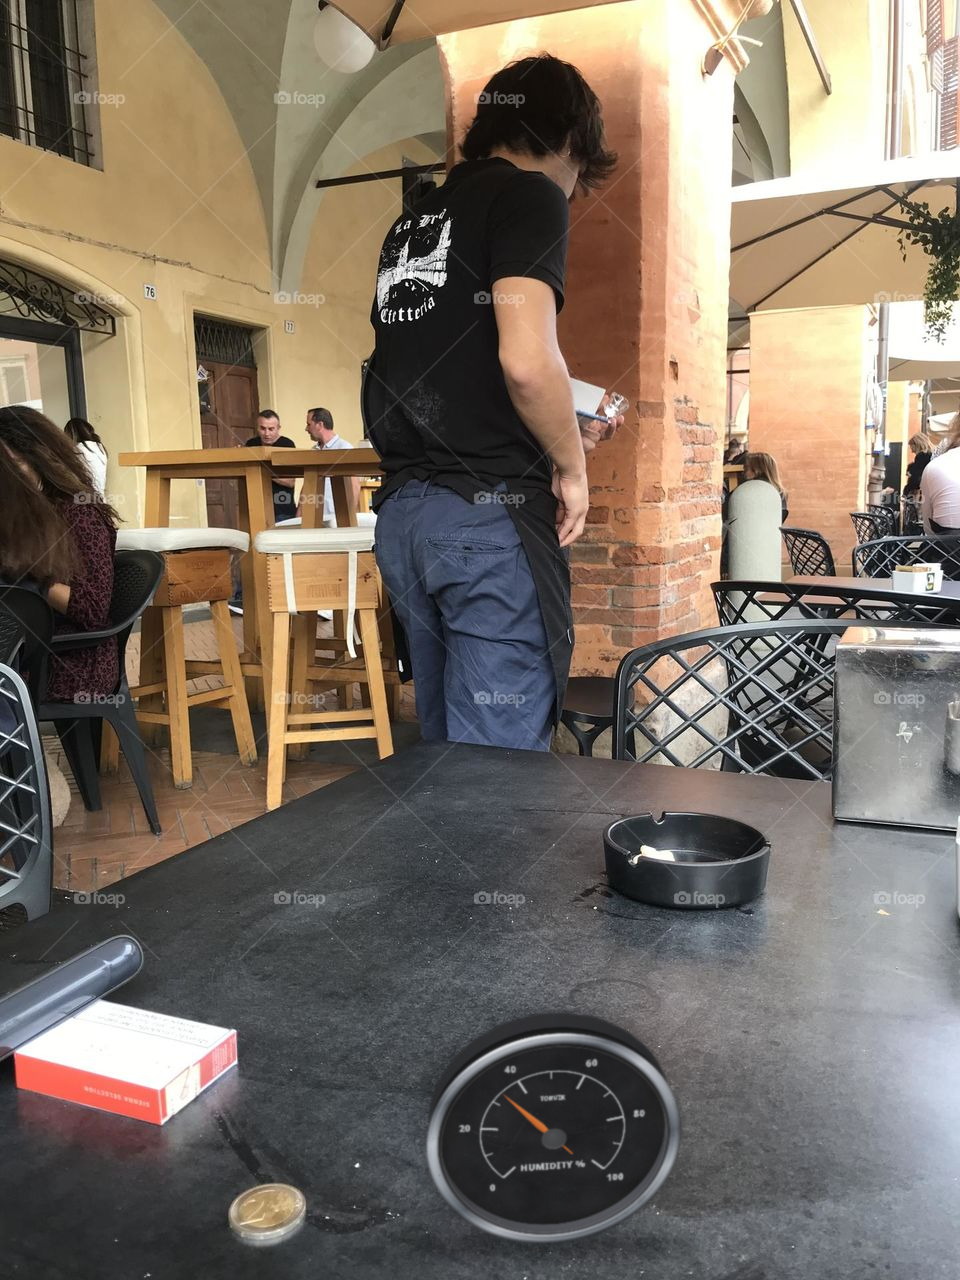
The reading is 35 %
